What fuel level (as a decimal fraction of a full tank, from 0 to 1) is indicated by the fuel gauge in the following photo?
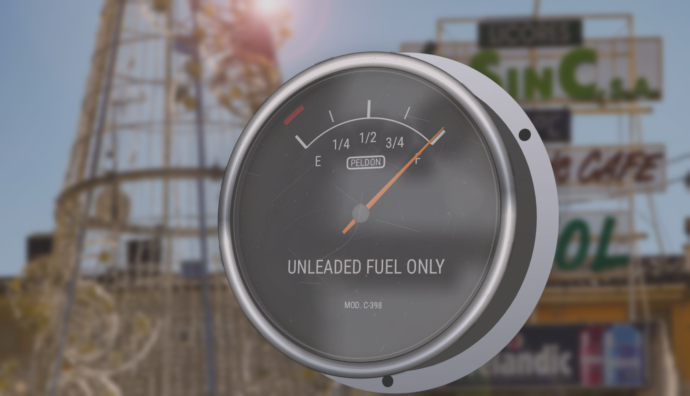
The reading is 1
